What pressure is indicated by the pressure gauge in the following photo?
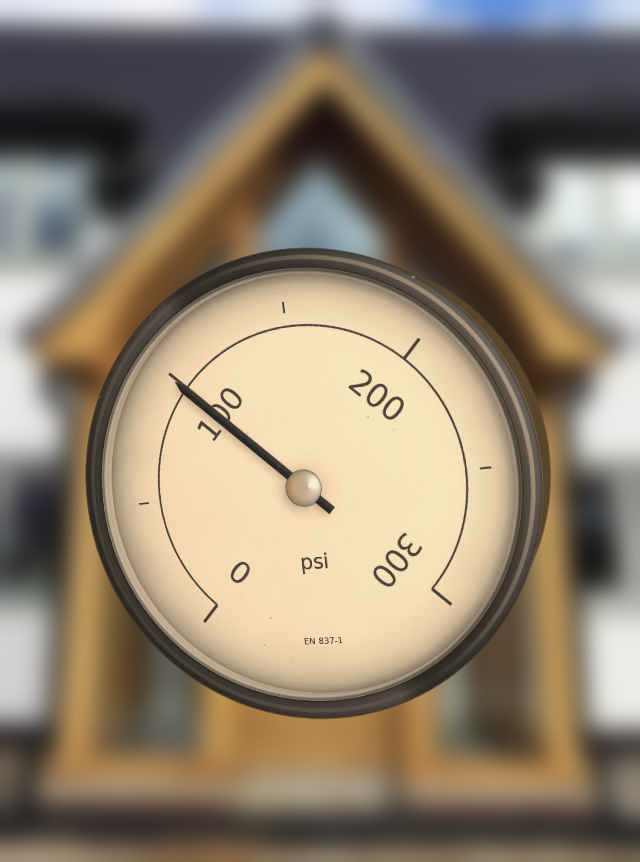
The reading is 100 psi
